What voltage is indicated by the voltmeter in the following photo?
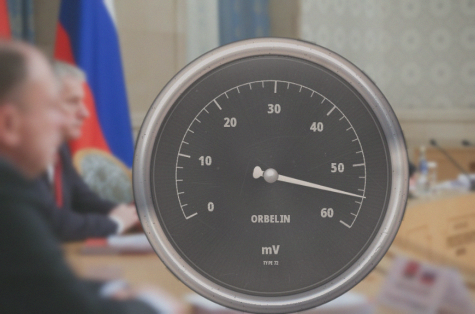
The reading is 55 mV
